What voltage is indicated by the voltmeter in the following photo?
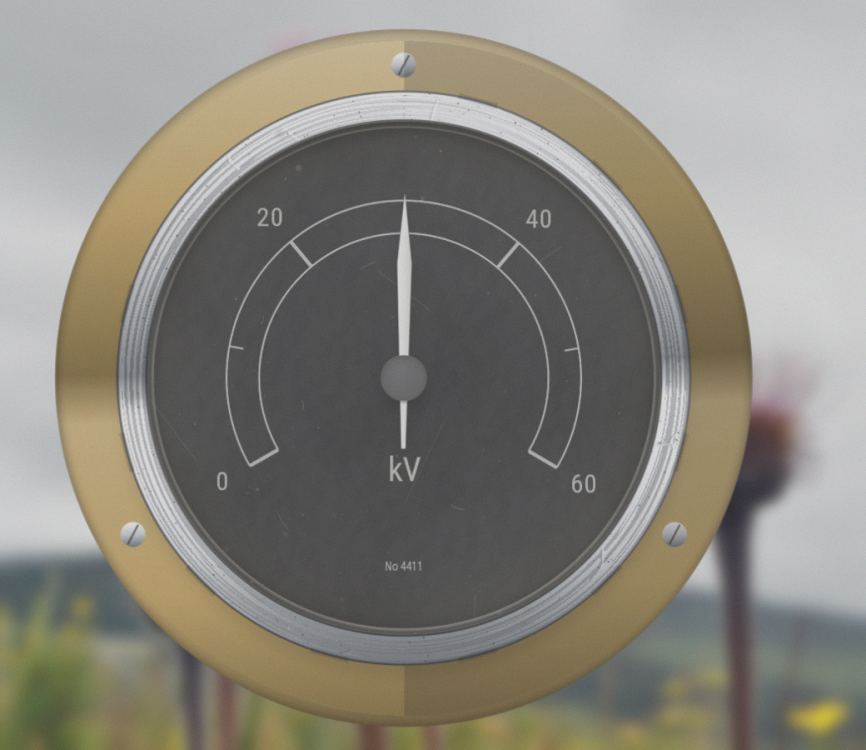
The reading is 30 kV
